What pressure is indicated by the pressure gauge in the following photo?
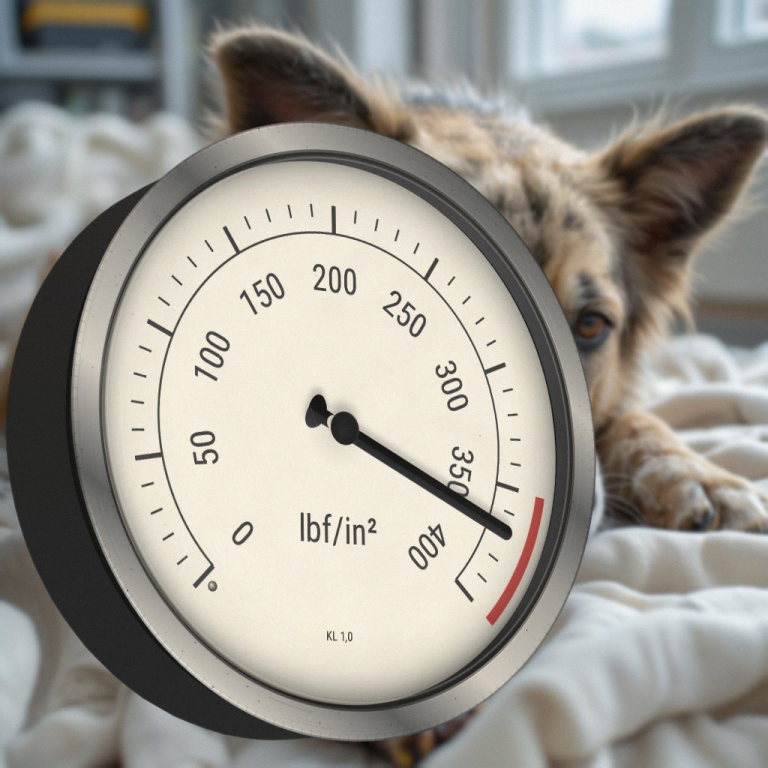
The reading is 370 psi
